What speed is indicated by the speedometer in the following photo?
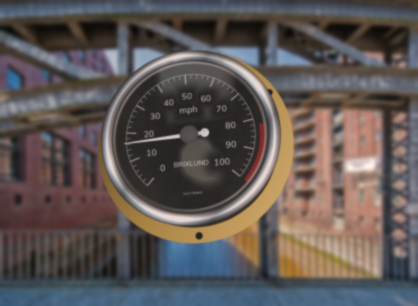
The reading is 16 mph
